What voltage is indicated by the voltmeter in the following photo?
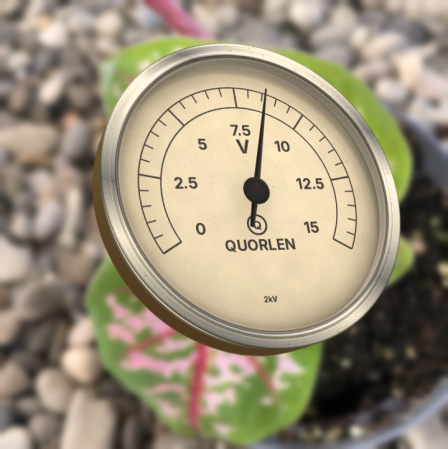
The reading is 8.5 V
